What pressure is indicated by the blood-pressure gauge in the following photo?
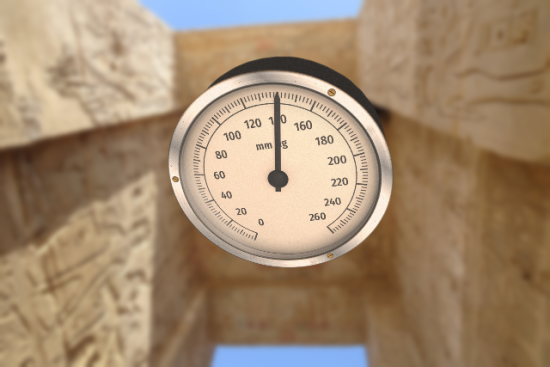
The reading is 140 mmHg
